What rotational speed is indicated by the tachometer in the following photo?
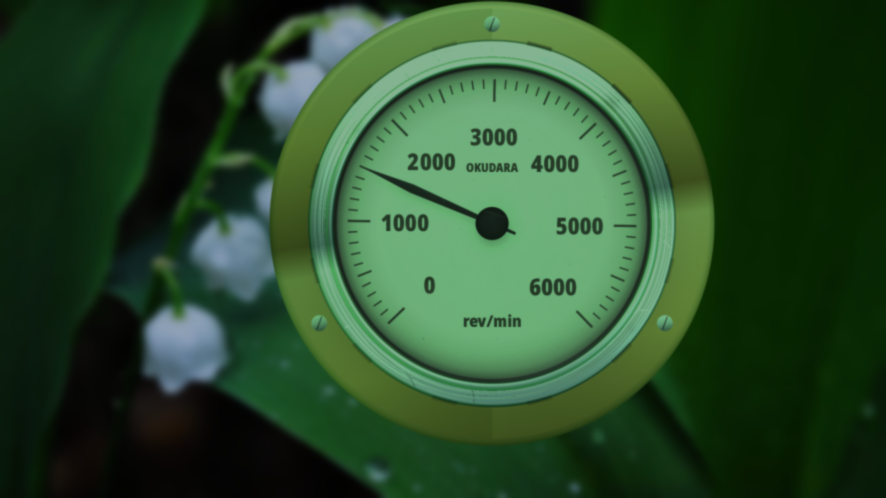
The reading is 1500 rpm
